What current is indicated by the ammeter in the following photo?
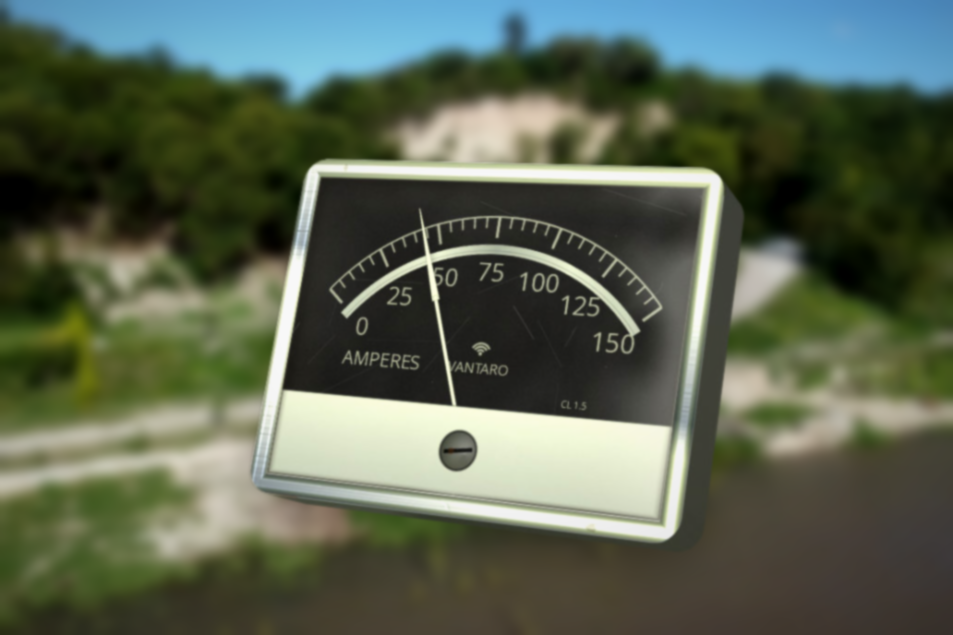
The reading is 45 A
